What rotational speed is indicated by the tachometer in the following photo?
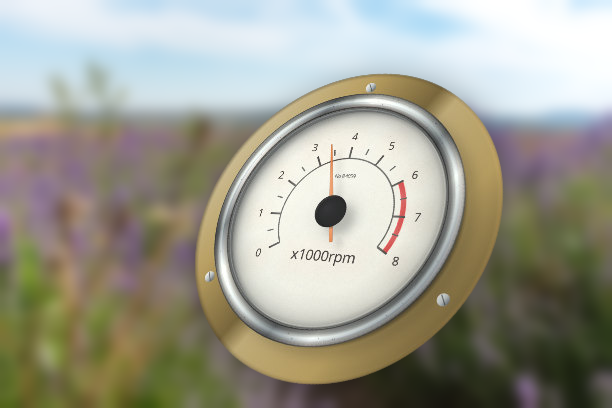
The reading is 3500 rpm
